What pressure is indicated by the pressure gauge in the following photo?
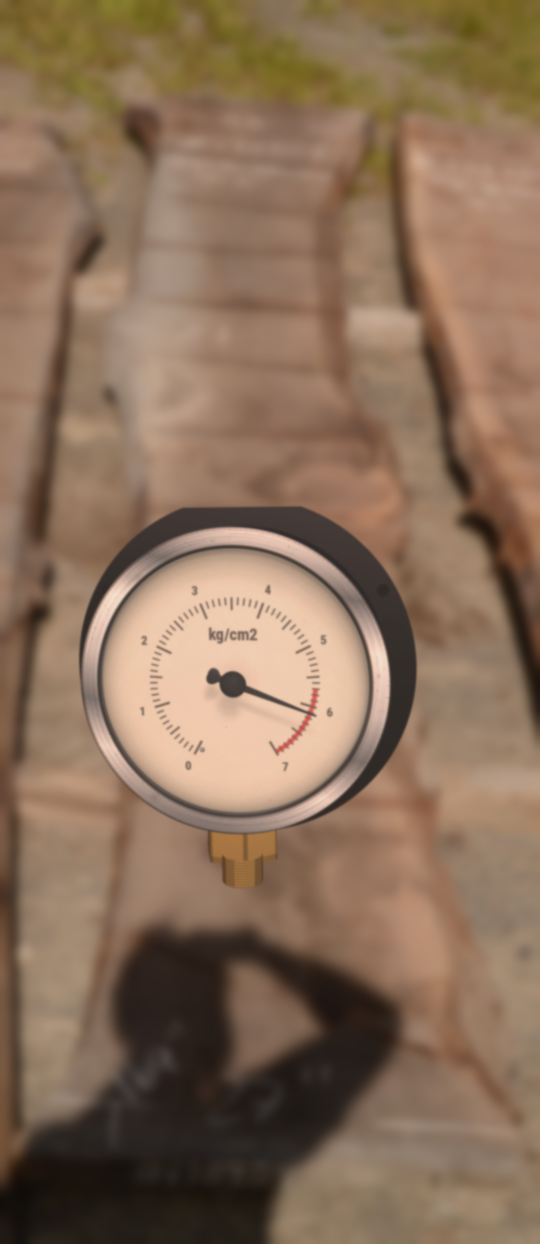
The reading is 6.1 kg/cm²
